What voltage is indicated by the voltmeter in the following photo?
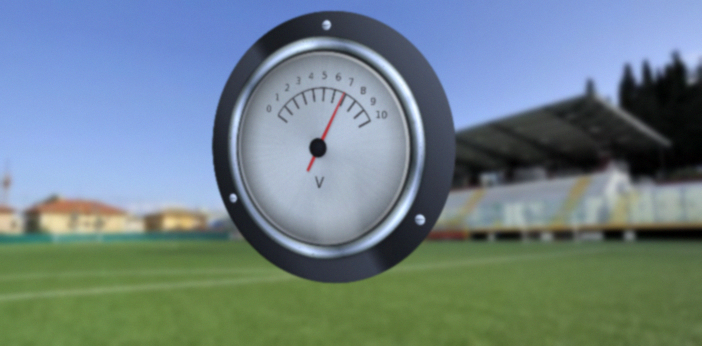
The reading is 7 V
